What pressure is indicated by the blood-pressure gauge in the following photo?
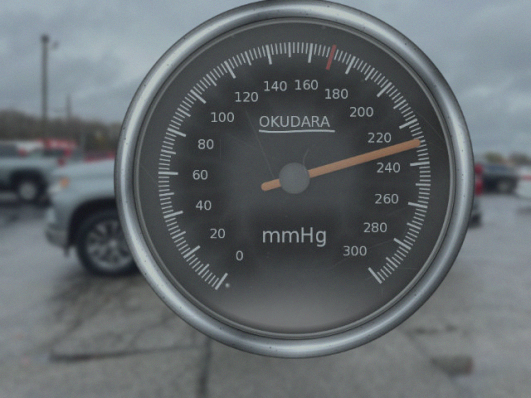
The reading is 230 mmHg
